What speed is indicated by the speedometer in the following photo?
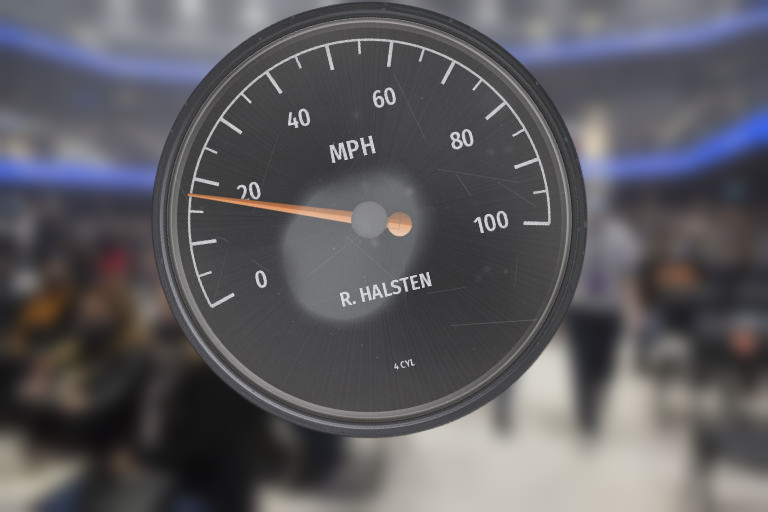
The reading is 17.5 mph
